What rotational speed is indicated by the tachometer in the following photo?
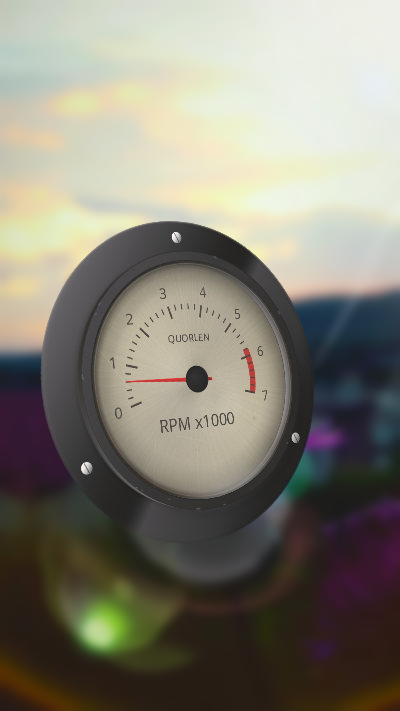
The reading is 600 rpm
